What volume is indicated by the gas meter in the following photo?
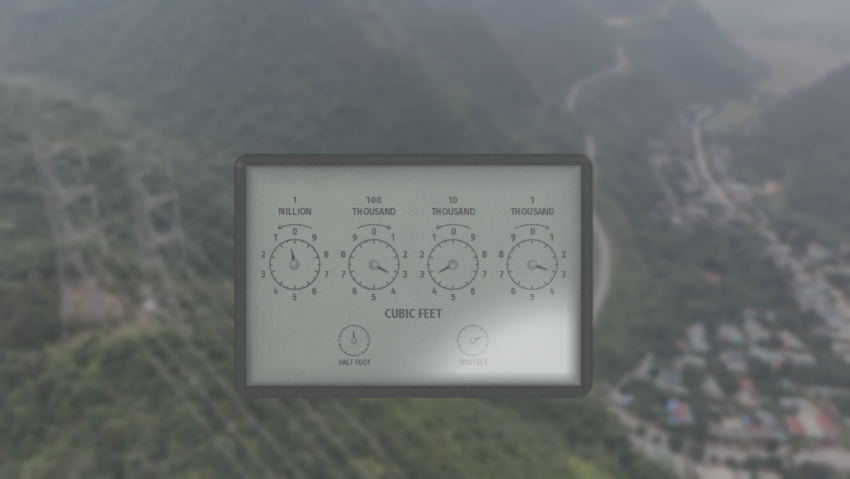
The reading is 33300 ft³
